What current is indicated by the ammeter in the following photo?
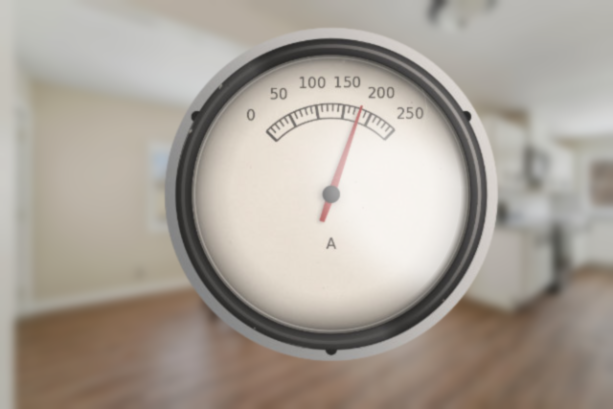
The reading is 180 A
